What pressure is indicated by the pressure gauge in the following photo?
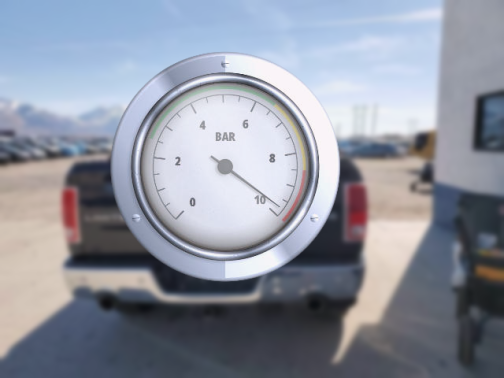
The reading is 9.75 bar
